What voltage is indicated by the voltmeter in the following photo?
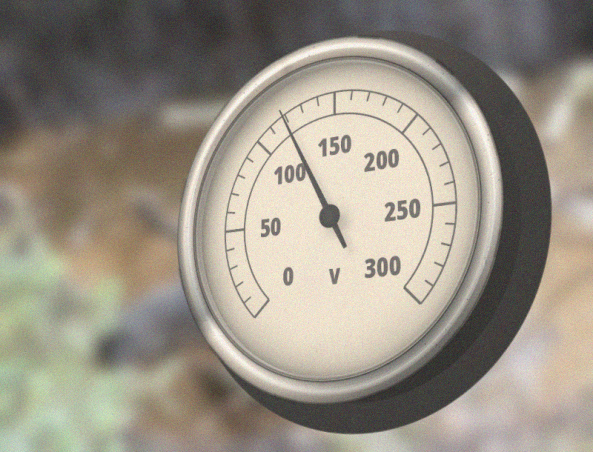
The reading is 120 V
